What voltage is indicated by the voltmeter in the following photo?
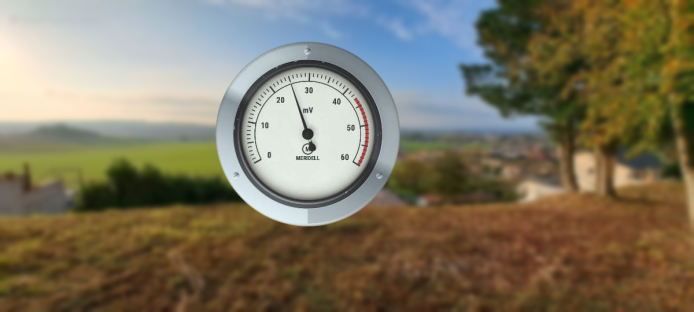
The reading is 25 mV
